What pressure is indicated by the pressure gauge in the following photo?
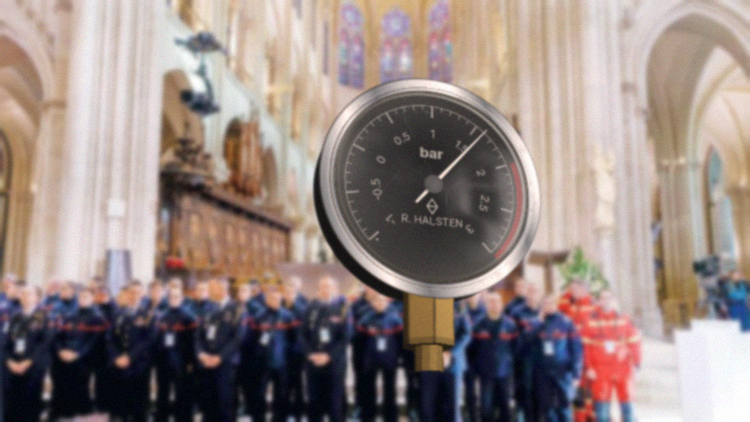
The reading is 1.6 bar
